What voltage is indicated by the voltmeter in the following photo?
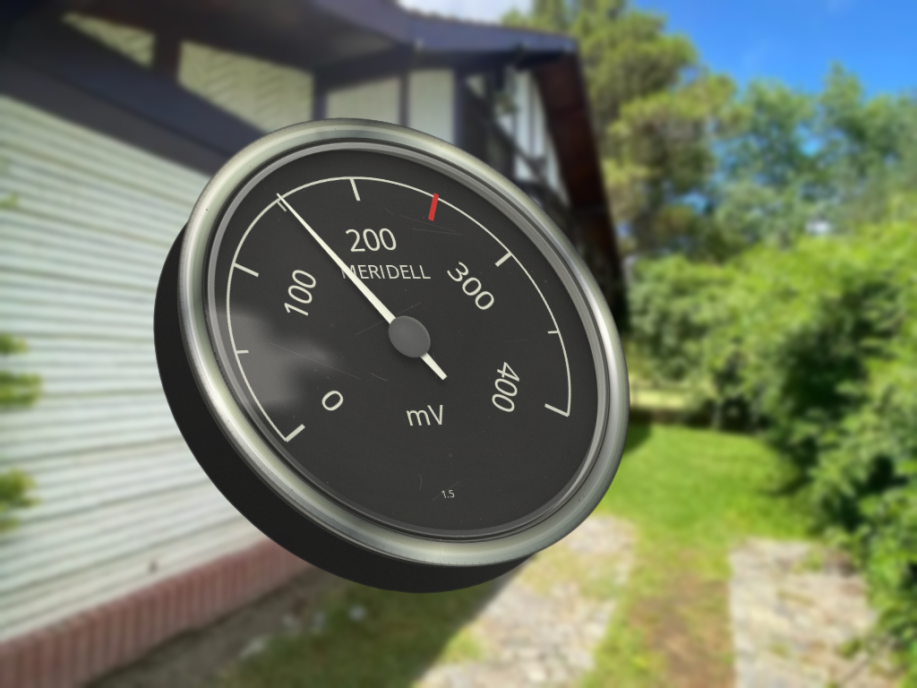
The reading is 150 mV
